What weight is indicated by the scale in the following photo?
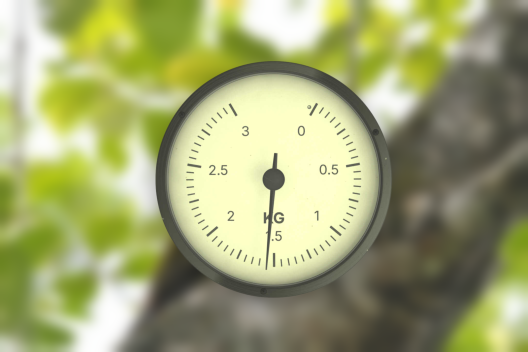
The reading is 1.55 kg
